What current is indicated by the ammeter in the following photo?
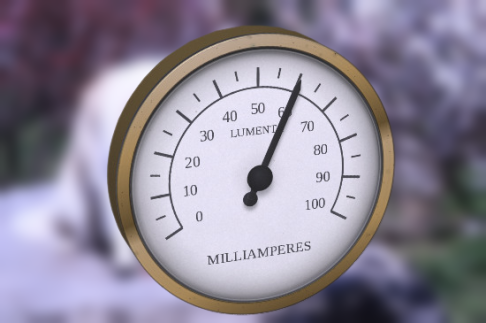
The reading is 60 mA
